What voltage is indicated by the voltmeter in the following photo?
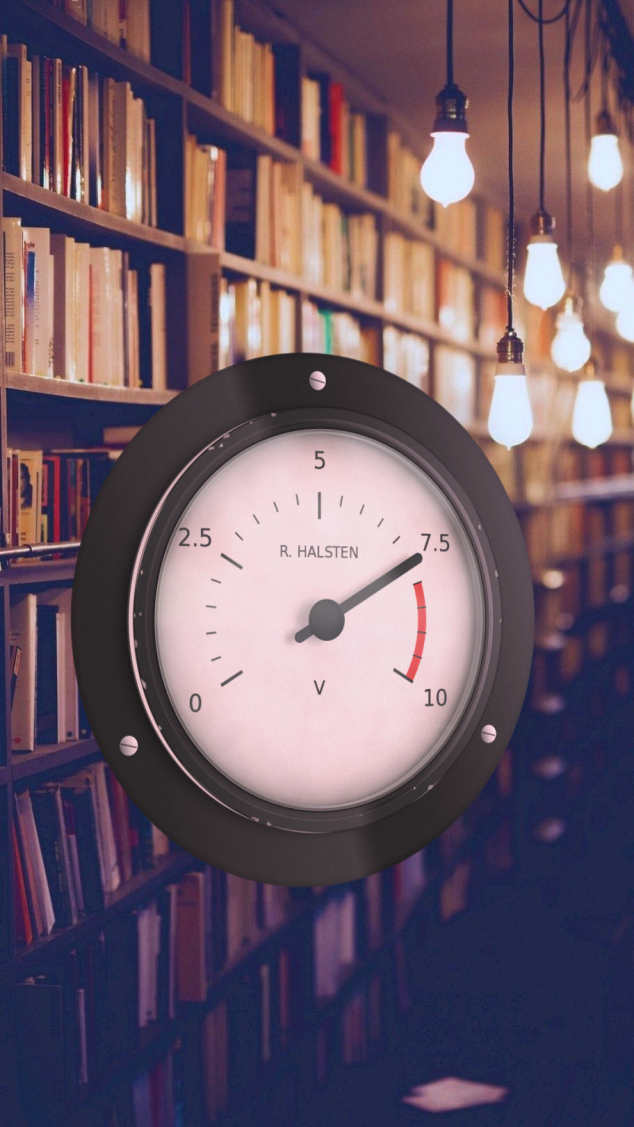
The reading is 7.5 V
